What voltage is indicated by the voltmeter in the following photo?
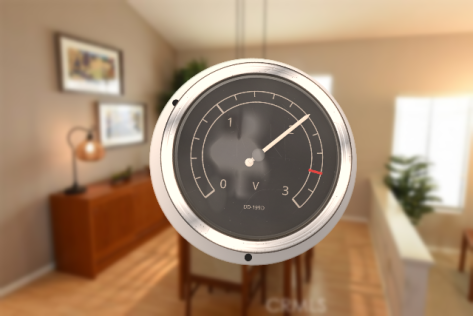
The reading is 2 V
